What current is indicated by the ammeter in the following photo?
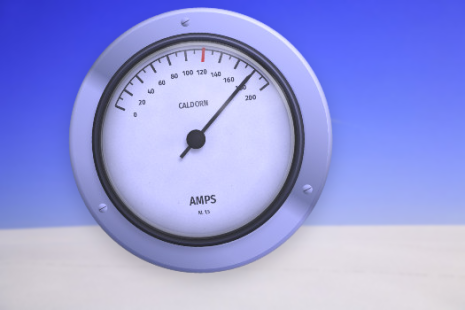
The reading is 180 A
